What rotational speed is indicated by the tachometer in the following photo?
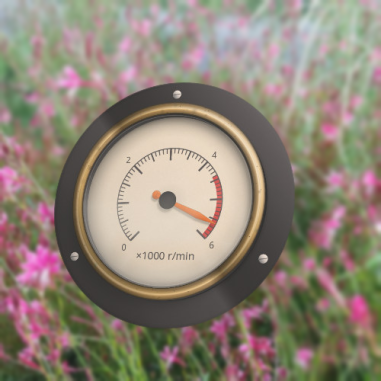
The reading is 5600 rpm
